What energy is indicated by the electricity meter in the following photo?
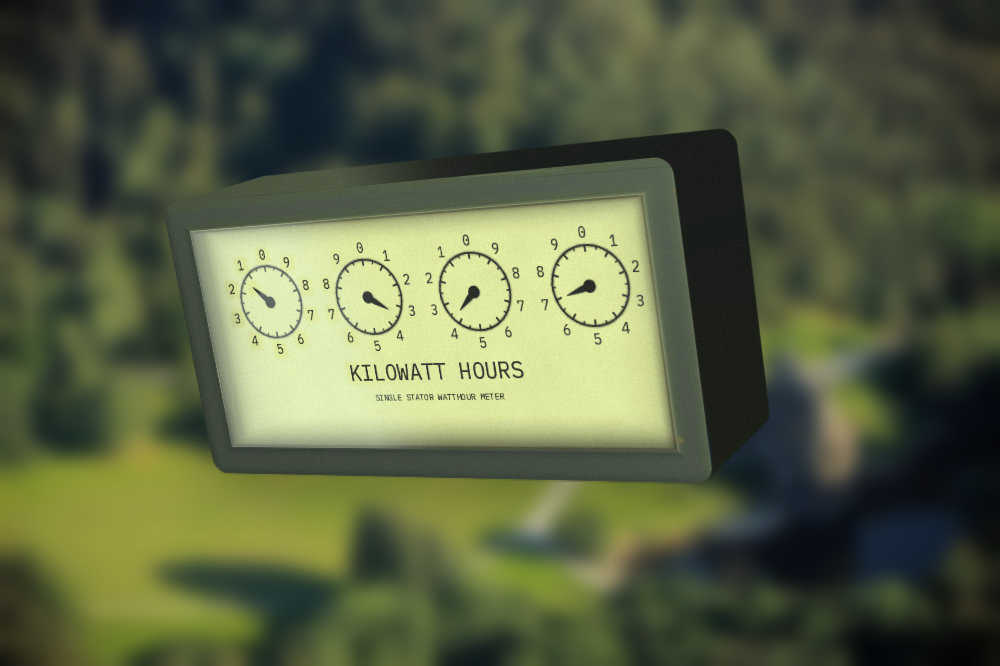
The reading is 1337 kWh
